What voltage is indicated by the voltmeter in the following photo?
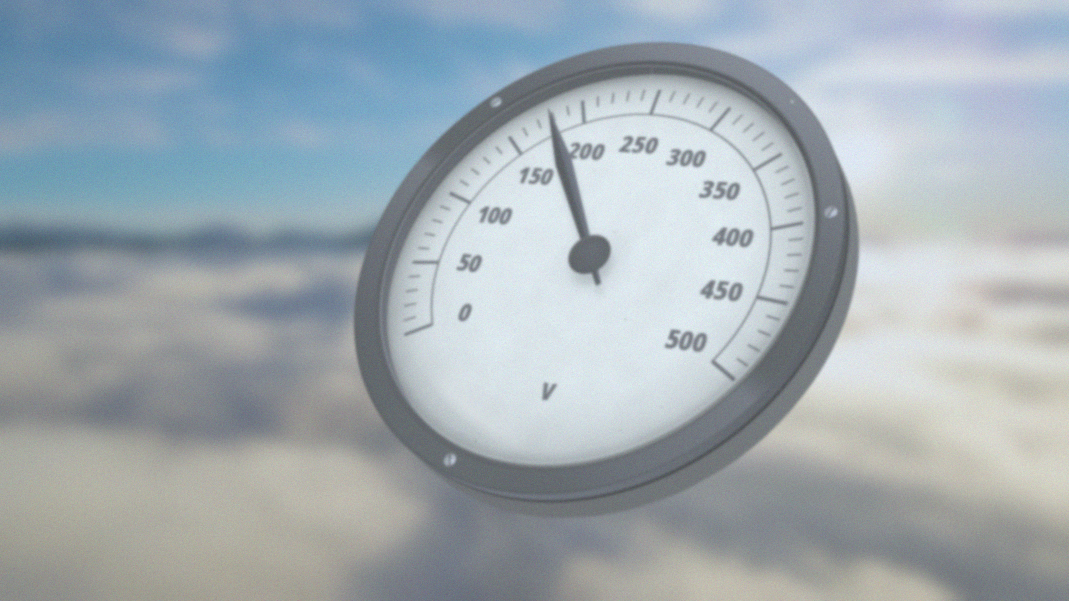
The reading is 180 V
